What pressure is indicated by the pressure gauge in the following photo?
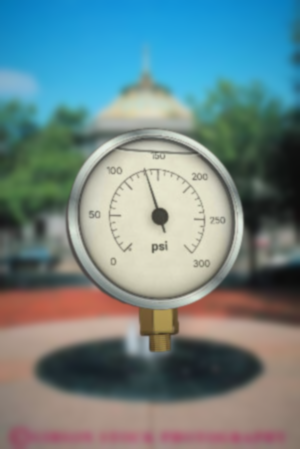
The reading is 130 psi
